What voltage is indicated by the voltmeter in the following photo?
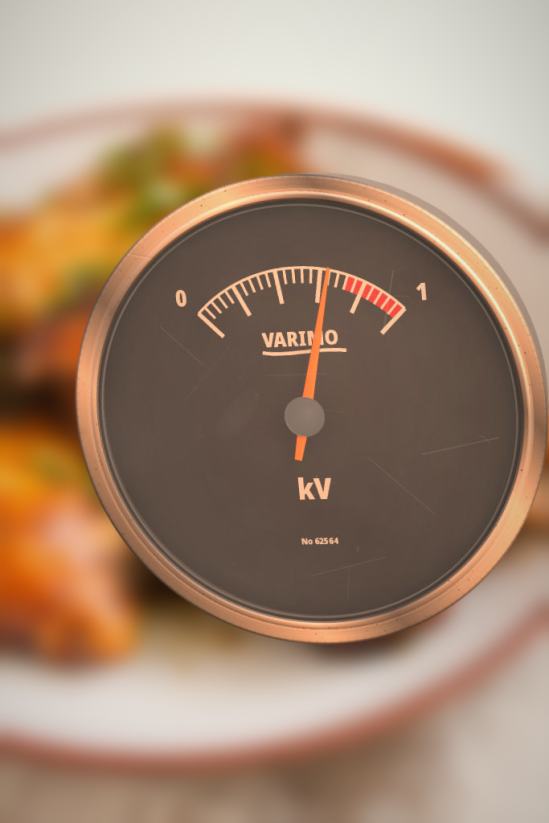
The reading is 0.64 kV
